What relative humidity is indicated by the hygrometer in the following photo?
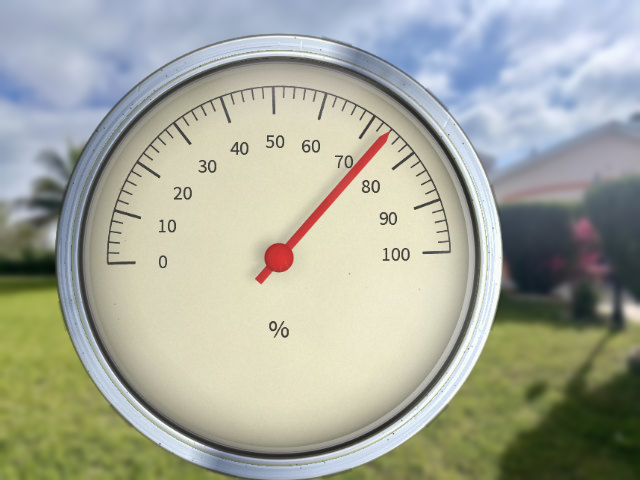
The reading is 74 %
